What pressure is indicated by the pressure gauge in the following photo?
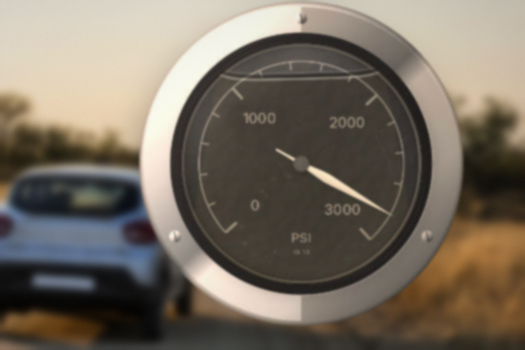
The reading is 2800 psi
